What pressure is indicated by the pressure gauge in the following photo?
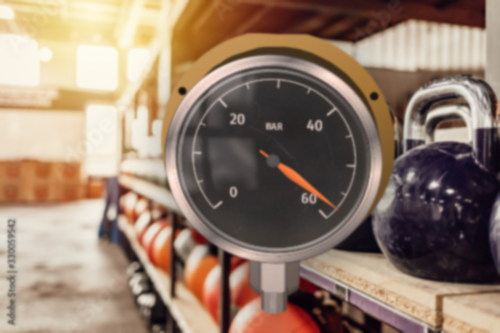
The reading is 57.5 bar
